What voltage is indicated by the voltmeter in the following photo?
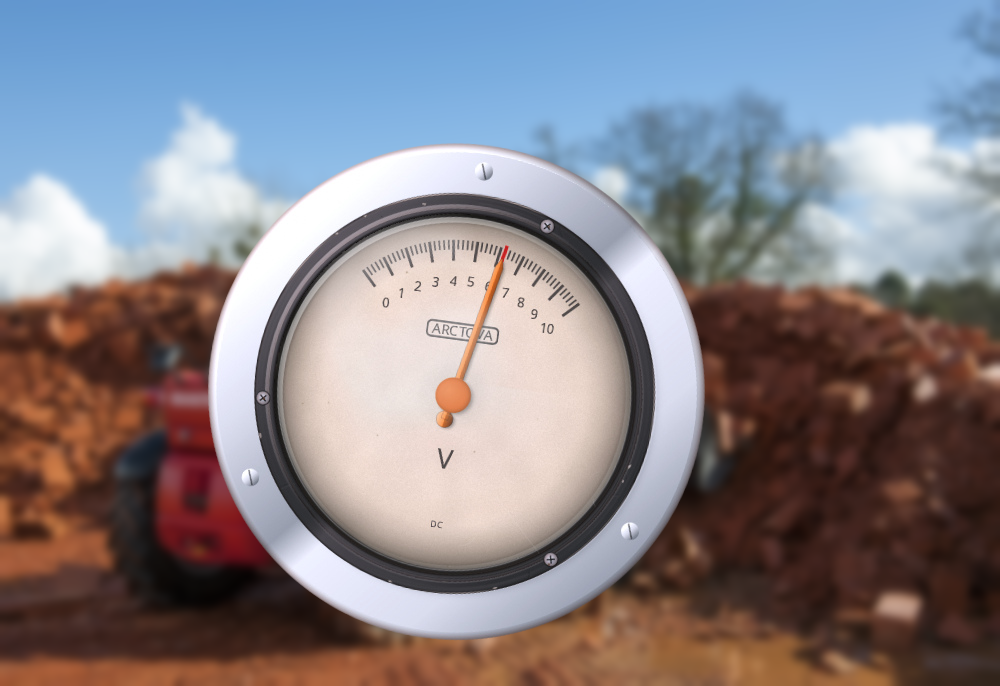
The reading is 6.2 V
